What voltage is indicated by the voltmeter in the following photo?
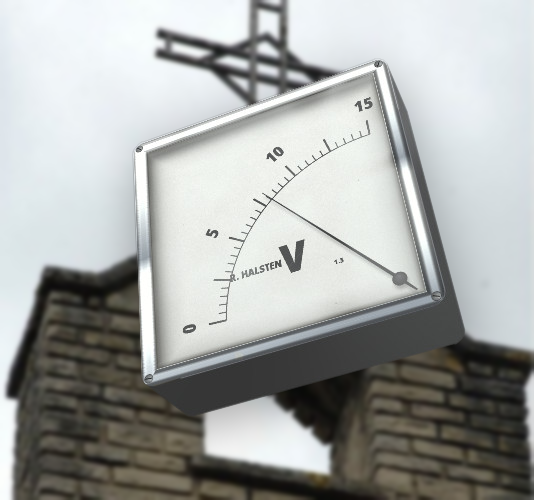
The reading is 8 V
